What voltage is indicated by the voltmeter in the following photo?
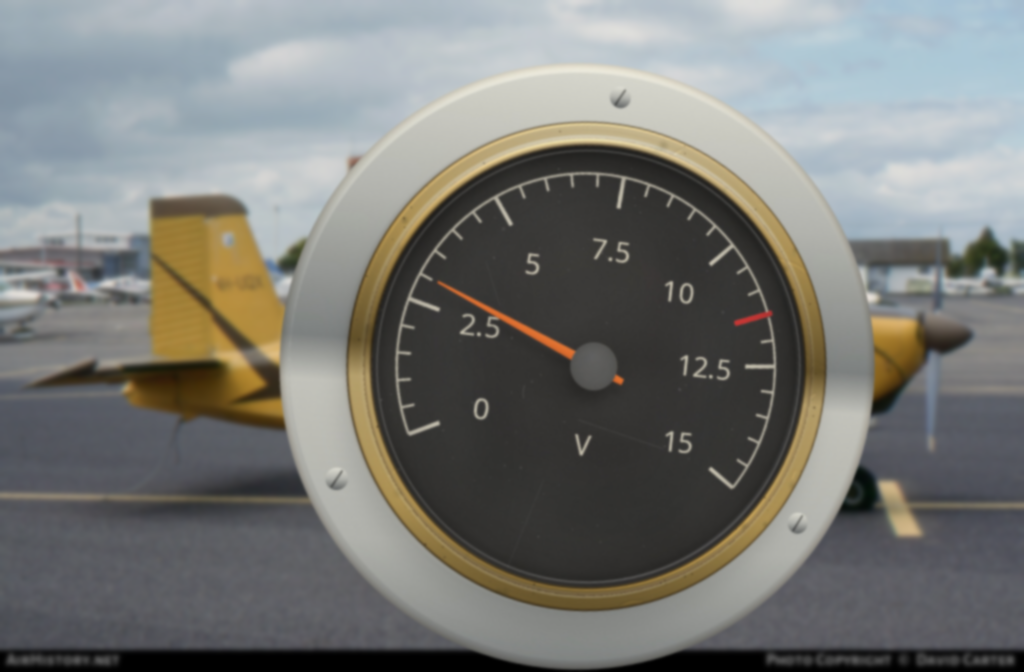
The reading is 3 V
